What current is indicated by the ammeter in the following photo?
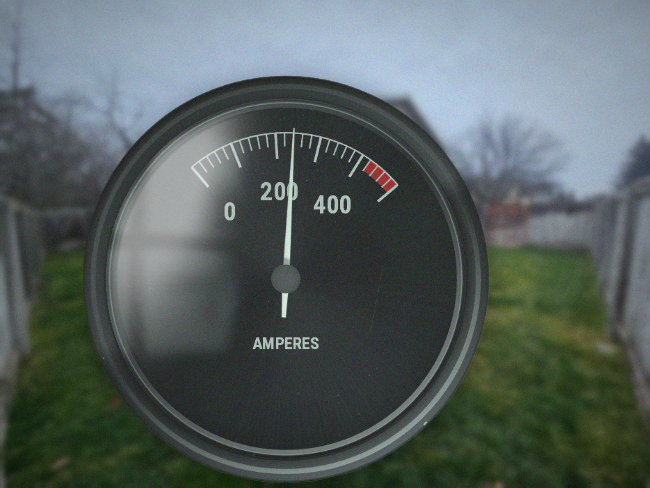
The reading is 240 A
